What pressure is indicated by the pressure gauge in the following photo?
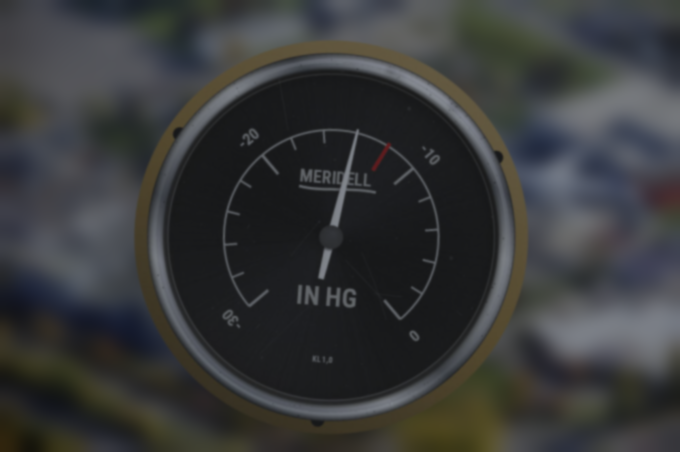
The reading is -14 inHg
